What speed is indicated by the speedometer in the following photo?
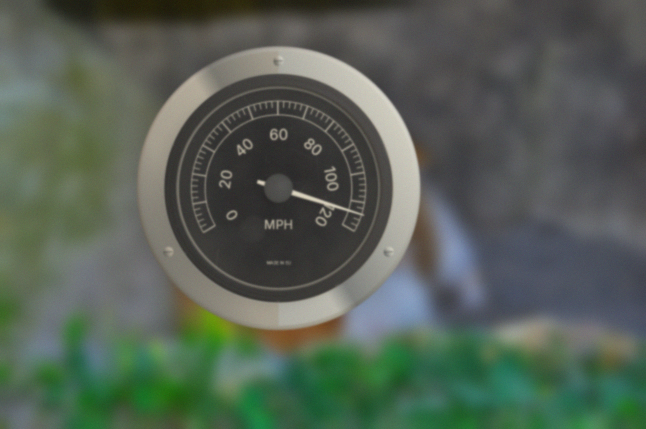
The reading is 114 mph
